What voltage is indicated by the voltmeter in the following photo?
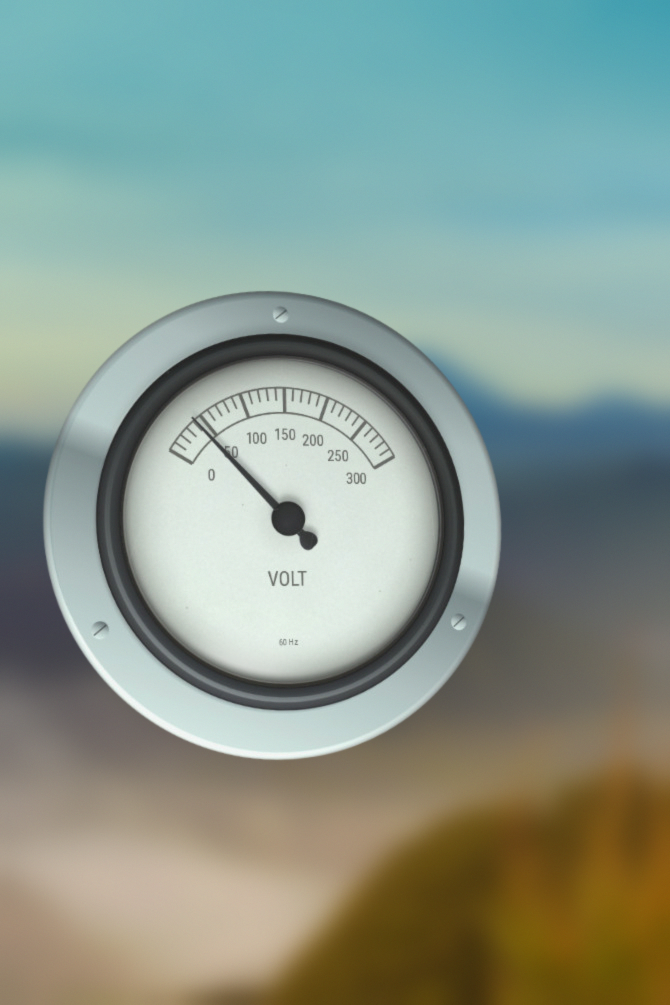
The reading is 40 V
